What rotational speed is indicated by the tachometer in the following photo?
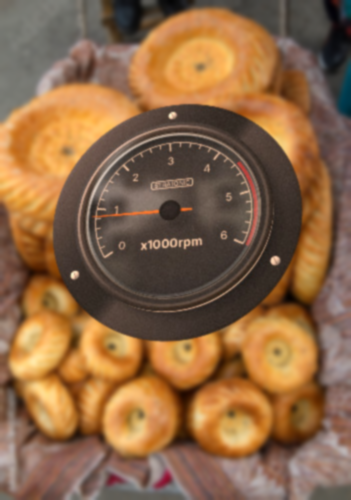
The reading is 800 rpm
